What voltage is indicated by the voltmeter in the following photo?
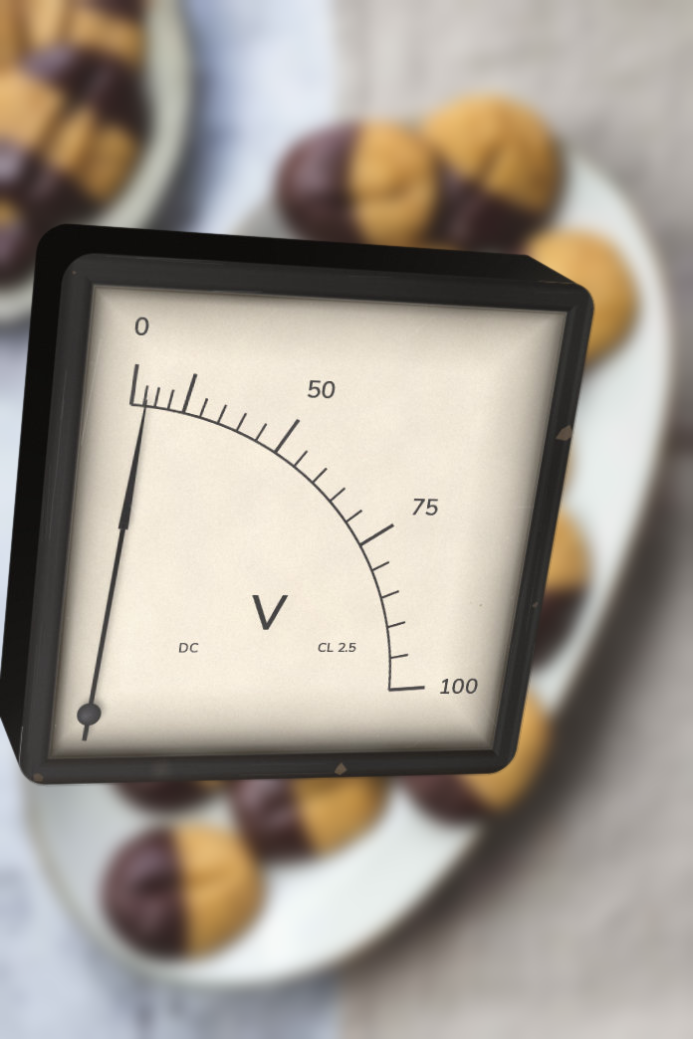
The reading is 10 V
